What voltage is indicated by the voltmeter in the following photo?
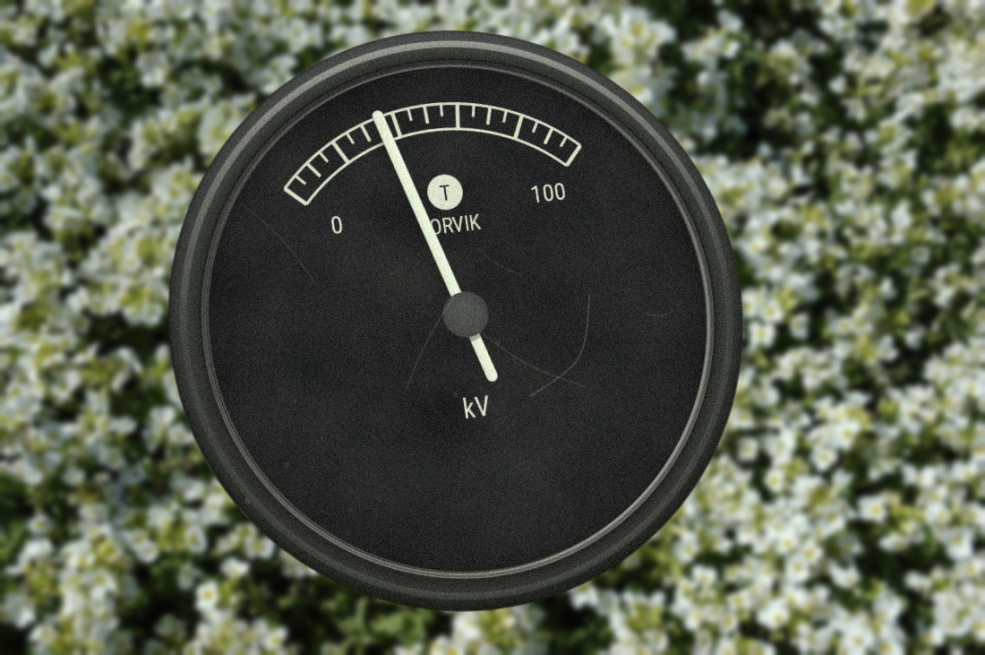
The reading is 35 kV
